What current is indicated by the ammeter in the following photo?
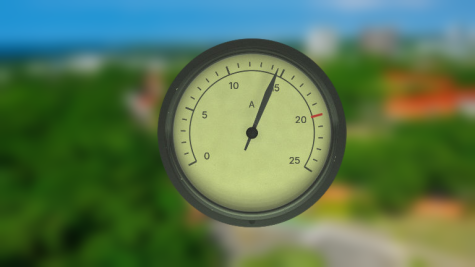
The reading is 14.5 A
